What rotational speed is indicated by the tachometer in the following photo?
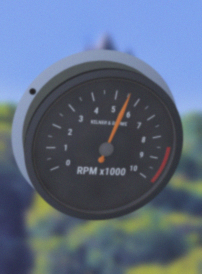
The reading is 5500 rpm
